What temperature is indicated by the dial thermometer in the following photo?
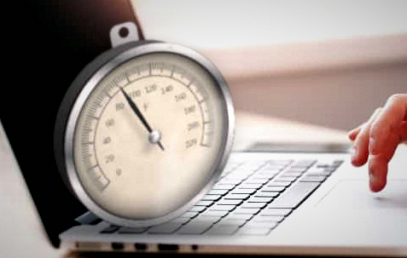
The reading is 90 °F
